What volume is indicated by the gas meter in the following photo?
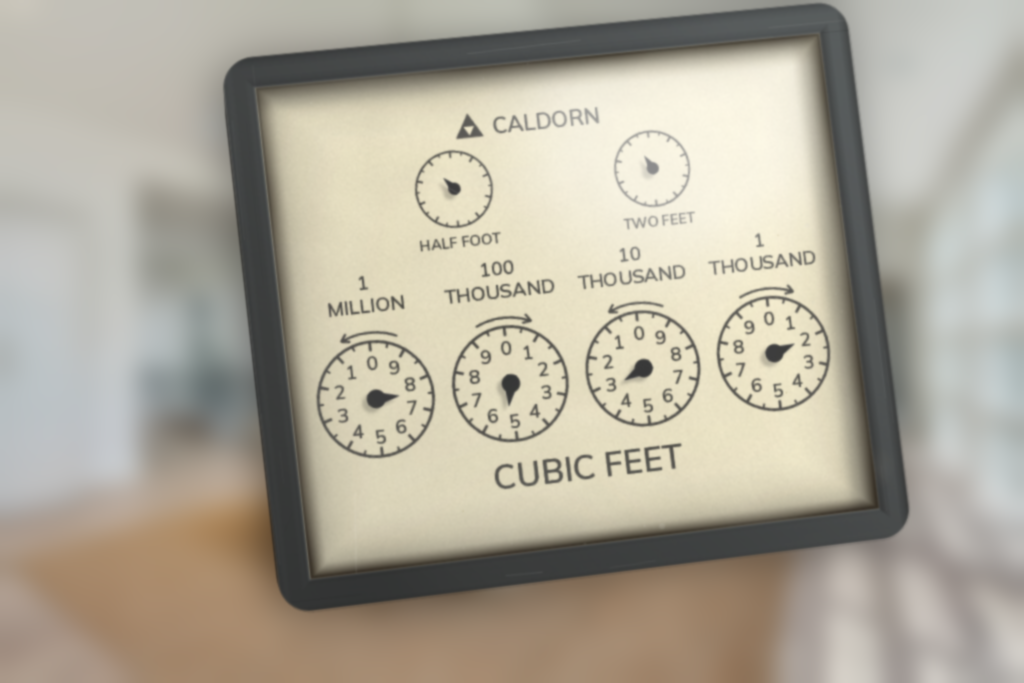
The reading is 753200 ft³
